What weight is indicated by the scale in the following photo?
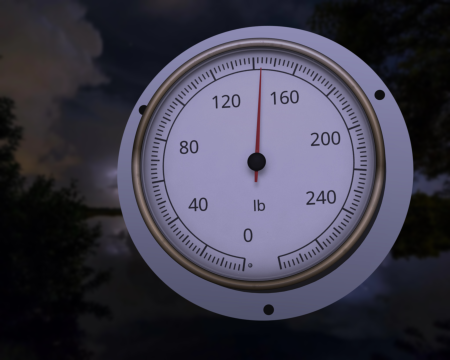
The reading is 144 lb
